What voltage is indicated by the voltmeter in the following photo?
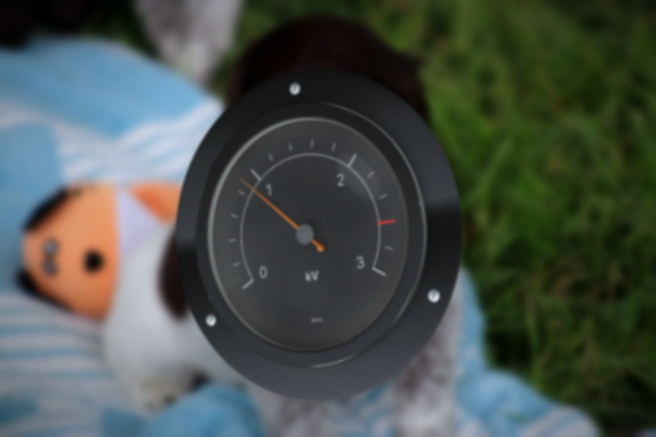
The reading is 0.9 kV
